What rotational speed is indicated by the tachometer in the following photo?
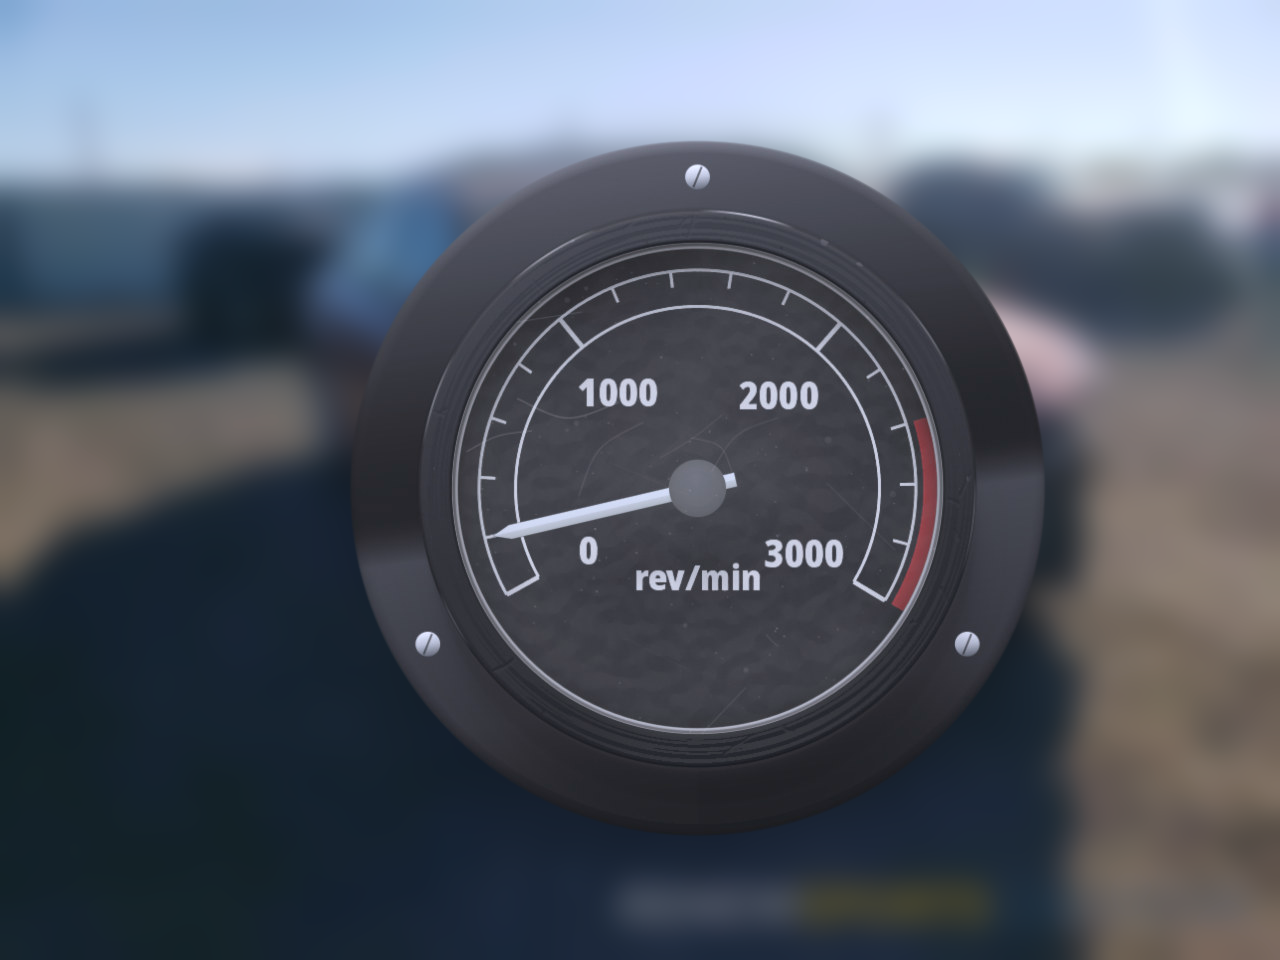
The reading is 200 rpm
